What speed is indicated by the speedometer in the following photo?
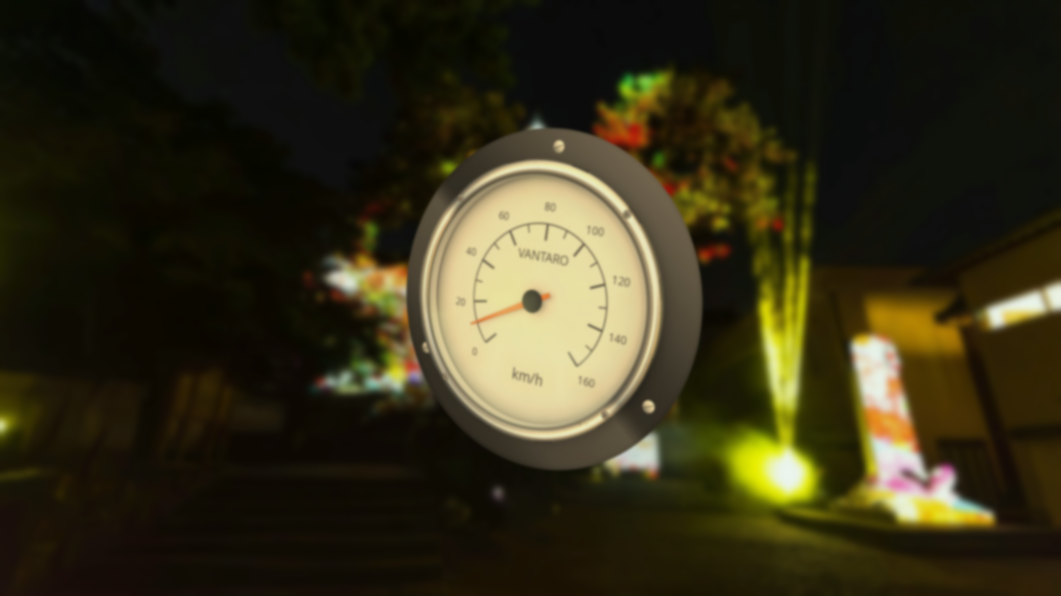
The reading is 10 km/h
